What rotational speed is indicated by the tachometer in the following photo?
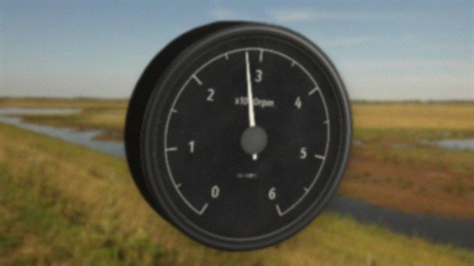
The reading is 2750 rpm
